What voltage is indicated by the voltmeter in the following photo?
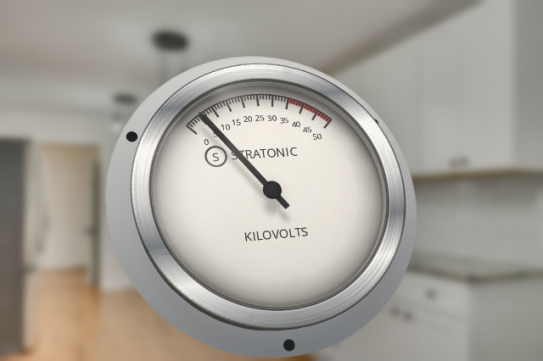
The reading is 5 kV
